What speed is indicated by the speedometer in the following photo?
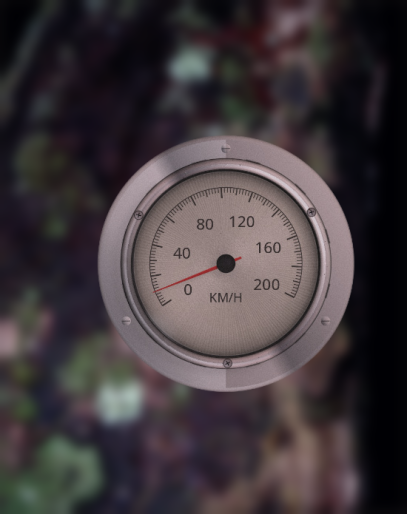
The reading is 10 km/h
